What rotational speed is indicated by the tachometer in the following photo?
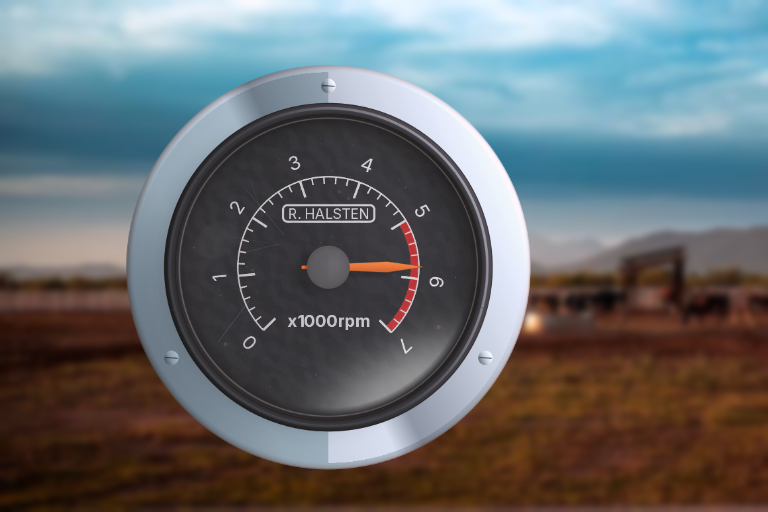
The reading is 5800 rpm
